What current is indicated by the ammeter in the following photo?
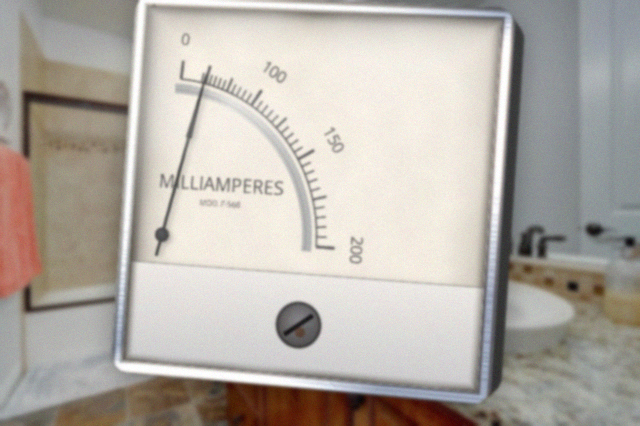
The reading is 50 mA
